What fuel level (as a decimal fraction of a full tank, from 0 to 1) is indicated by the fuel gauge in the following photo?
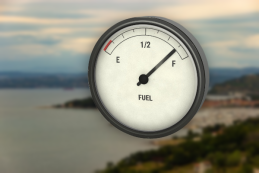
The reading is 0.875
